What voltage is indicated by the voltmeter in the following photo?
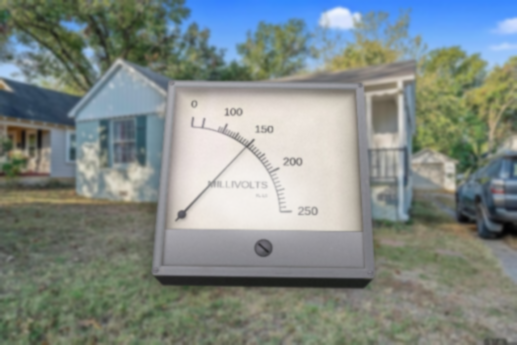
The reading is 150 mV
